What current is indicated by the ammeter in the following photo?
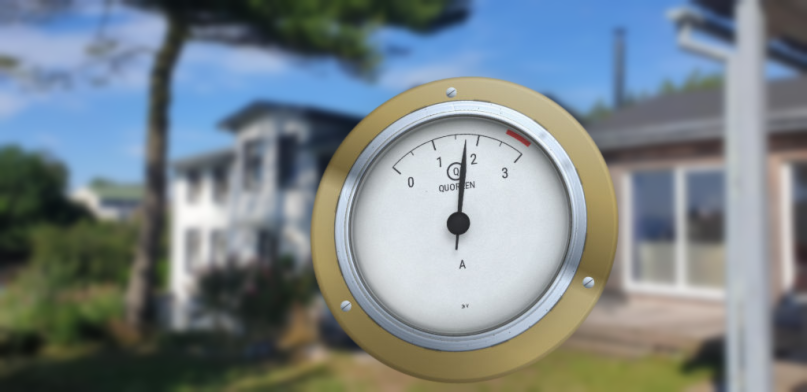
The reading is 1.75 A
